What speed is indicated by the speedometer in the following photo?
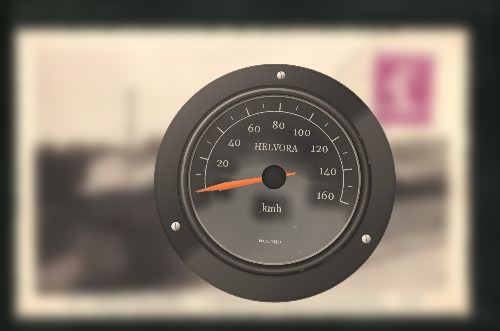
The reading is 0 km/h
